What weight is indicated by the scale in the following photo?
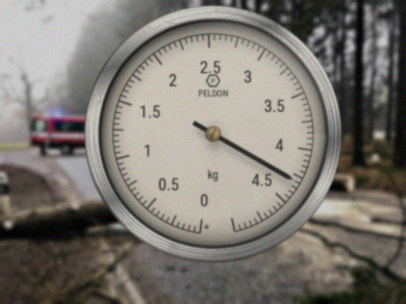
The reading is 4.3 kg
